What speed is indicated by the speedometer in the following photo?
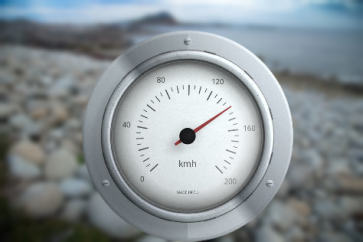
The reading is 140 km/h
